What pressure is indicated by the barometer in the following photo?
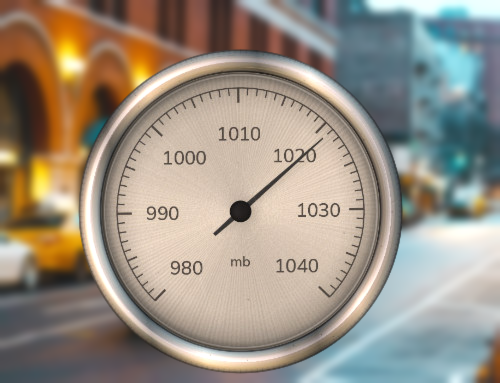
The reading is 1021 mbar
